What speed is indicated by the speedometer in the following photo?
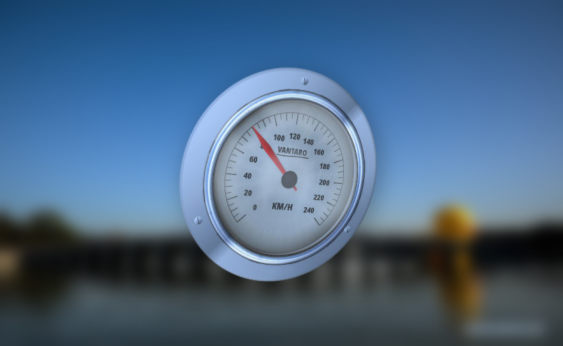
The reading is 80 km/h
